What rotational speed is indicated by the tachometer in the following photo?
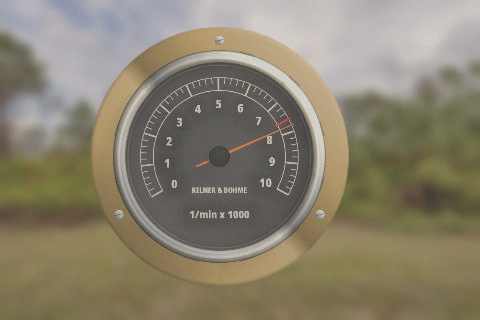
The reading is 7800 rpm
